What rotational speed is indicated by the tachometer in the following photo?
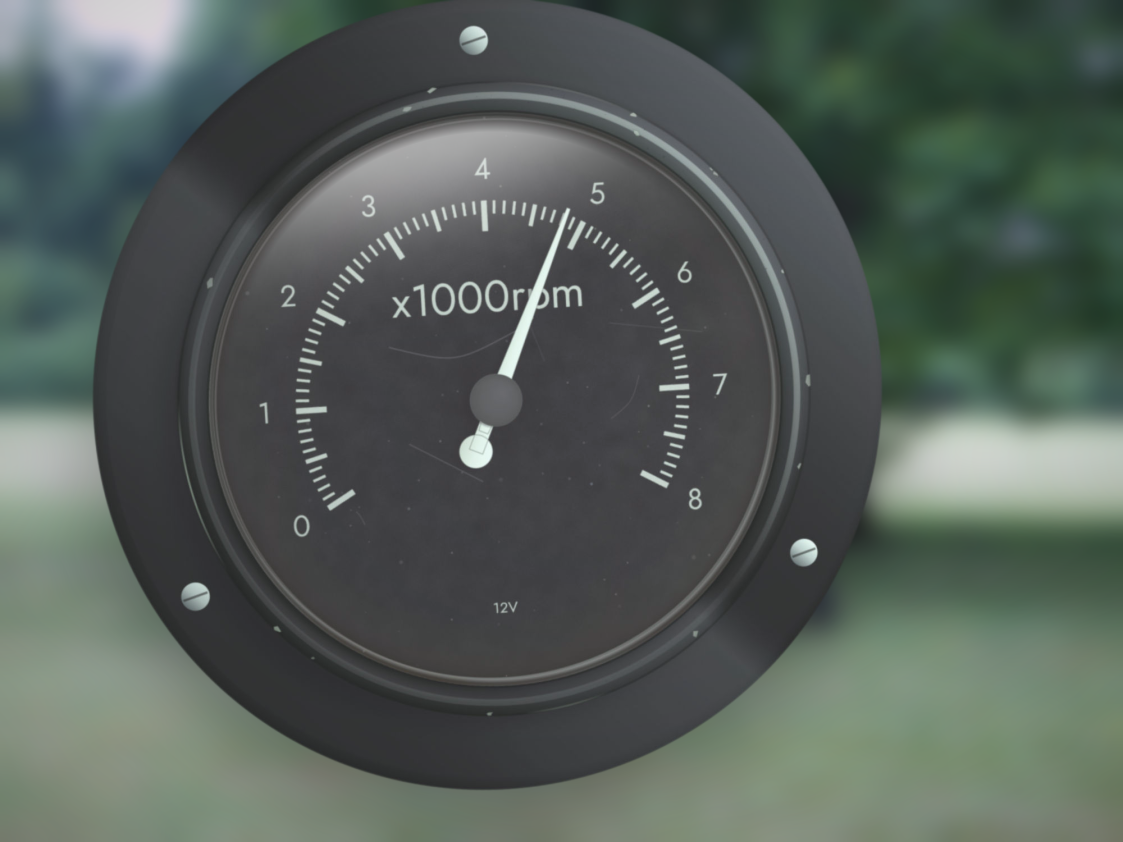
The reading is 4800 rpm
